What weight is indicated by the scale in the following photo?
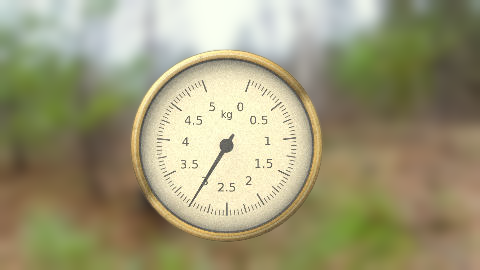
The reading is 3 kg
